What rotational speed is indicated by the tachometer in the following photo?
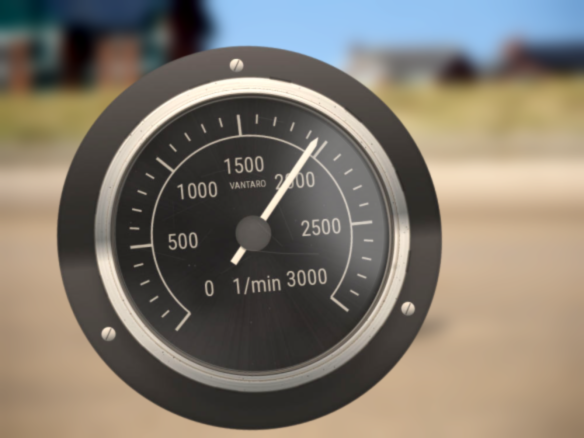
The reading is 1950 rpm
